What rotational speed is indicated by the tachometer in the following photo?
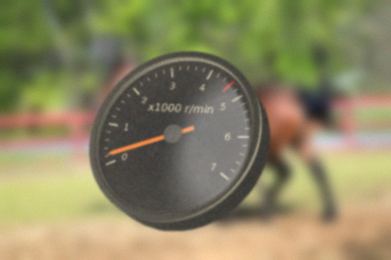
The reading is 200 rpm
